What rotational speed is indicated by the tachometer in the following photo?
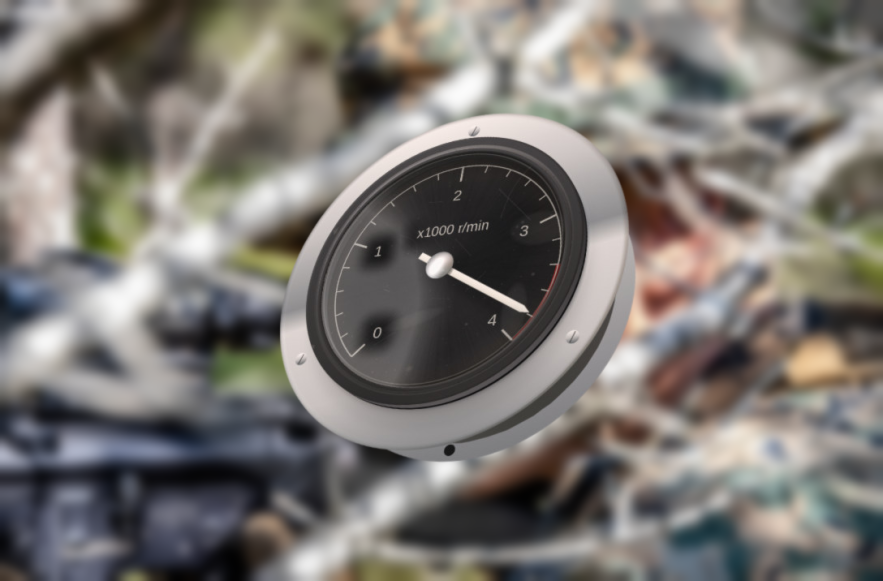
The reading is 3800 rpm
